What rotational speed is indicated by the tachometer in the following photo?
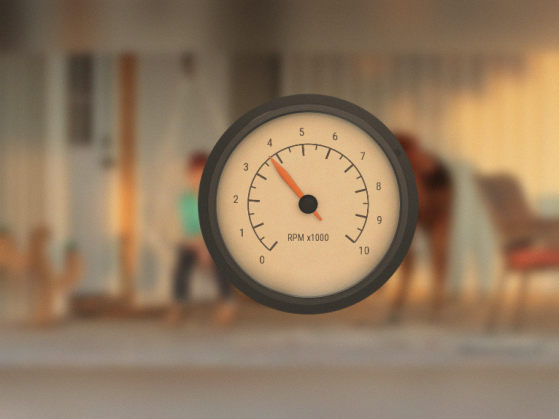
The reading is 3750 rpm
